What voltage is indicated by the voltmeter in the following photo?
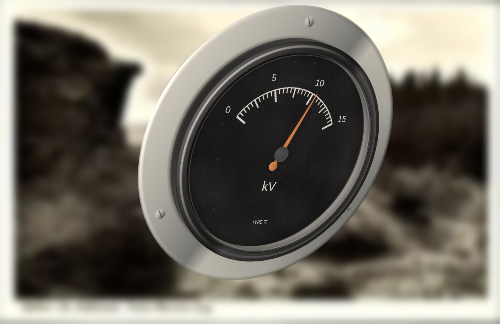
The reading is 10 kV
